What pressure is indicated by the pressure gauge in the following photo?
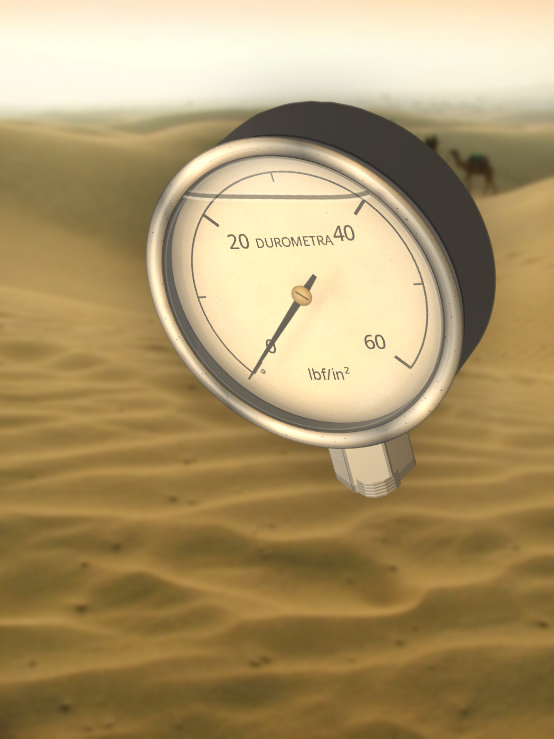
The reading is 0 psi
